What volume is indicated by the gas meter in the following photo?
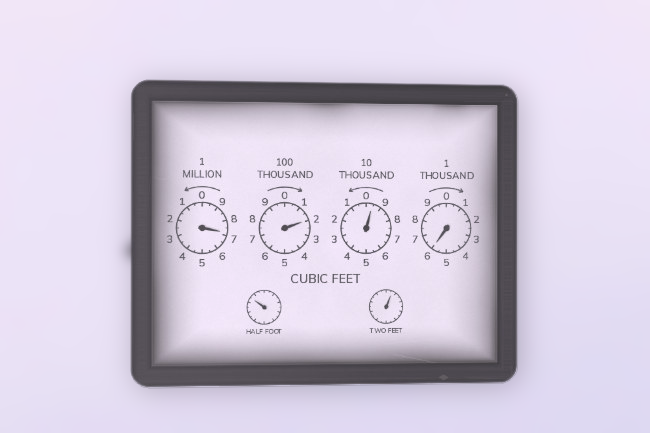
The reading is 719600 ft³
